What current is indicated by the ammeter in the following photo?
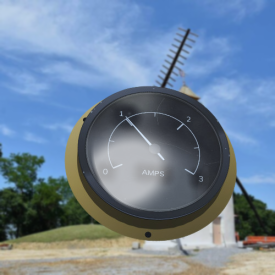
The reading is 1 A
